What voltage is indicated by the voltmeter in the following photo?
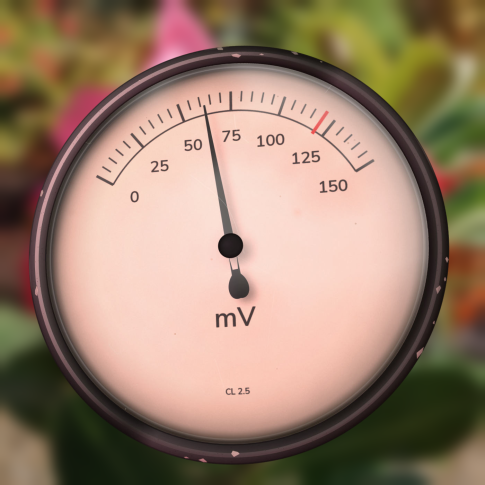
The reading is 62.5 mV
